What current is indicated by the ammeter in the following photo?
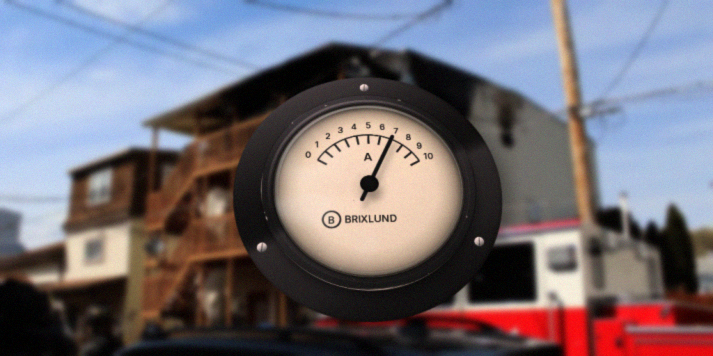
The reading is 7 A
